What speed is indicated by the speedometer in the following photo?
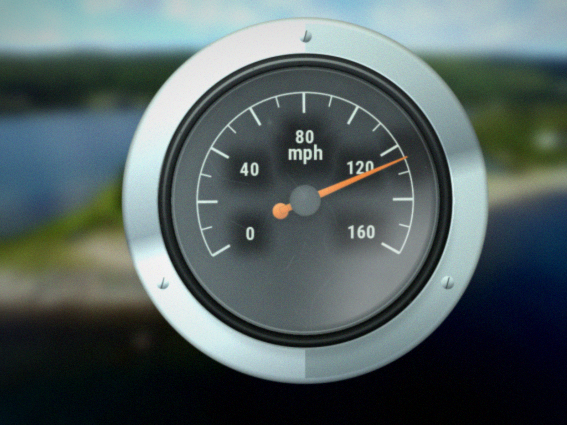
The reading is 125 mph
